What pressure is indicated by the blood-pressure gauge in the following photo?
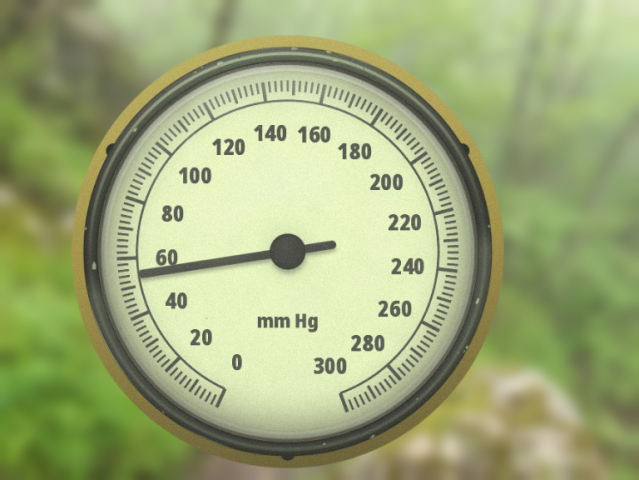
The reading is 54 mmHg
